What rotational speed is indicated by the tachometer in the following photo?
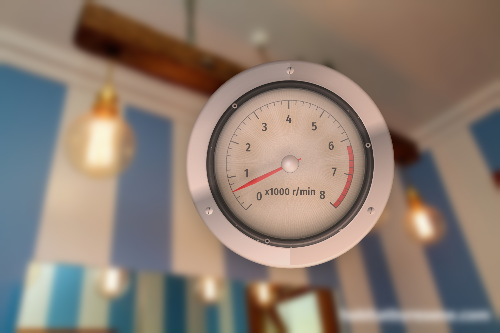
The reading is 600 rpm
